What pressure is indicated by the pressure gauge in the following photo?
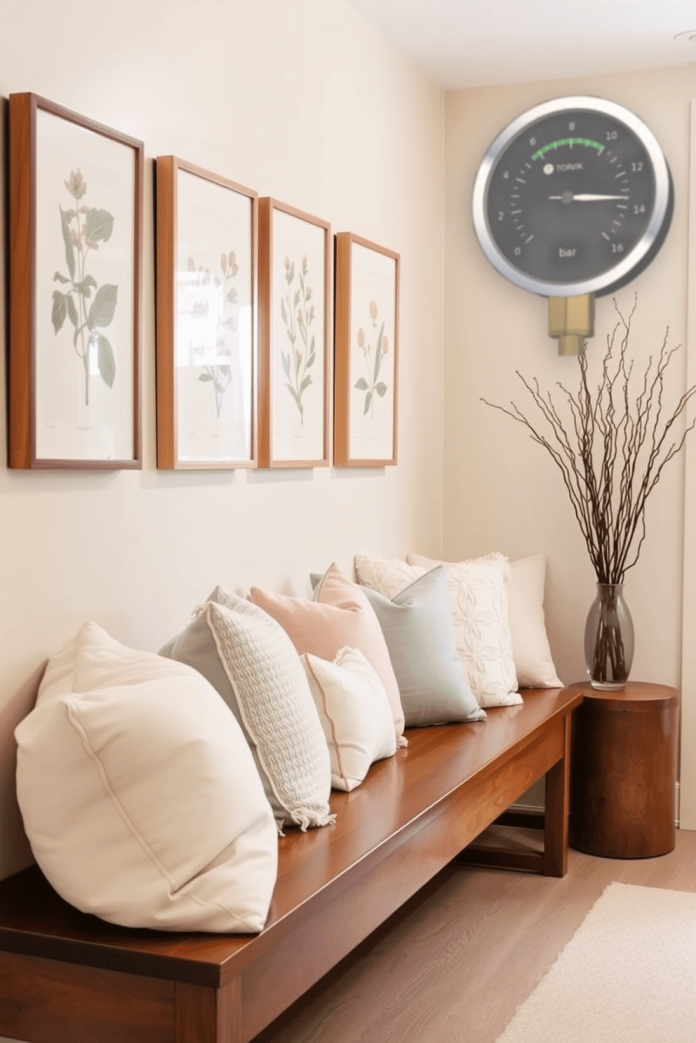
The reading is 13.5 bar
